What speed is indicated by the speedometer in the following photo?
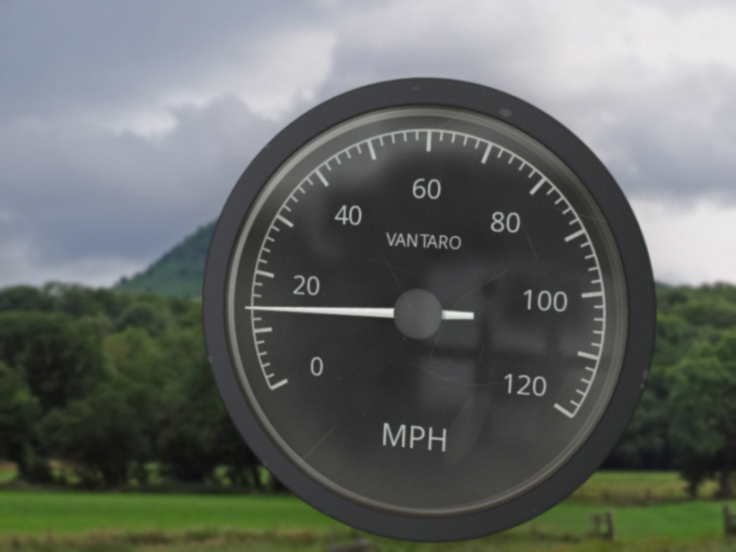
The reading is 14 mph
